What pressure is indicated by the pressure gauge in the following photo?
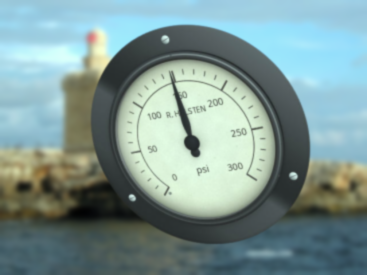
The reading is 150 psi
